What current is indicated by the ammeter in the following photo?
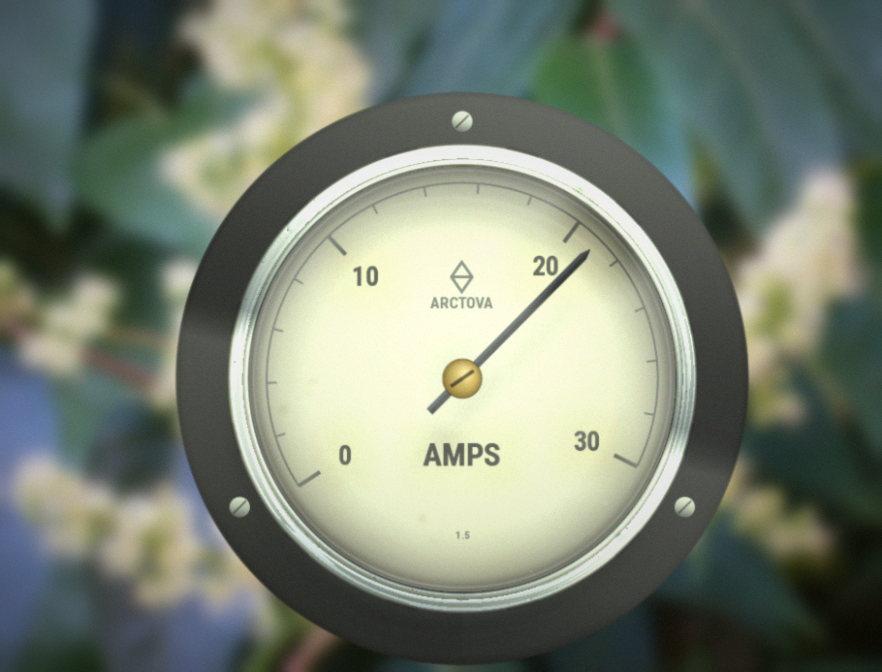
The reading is 21 A
